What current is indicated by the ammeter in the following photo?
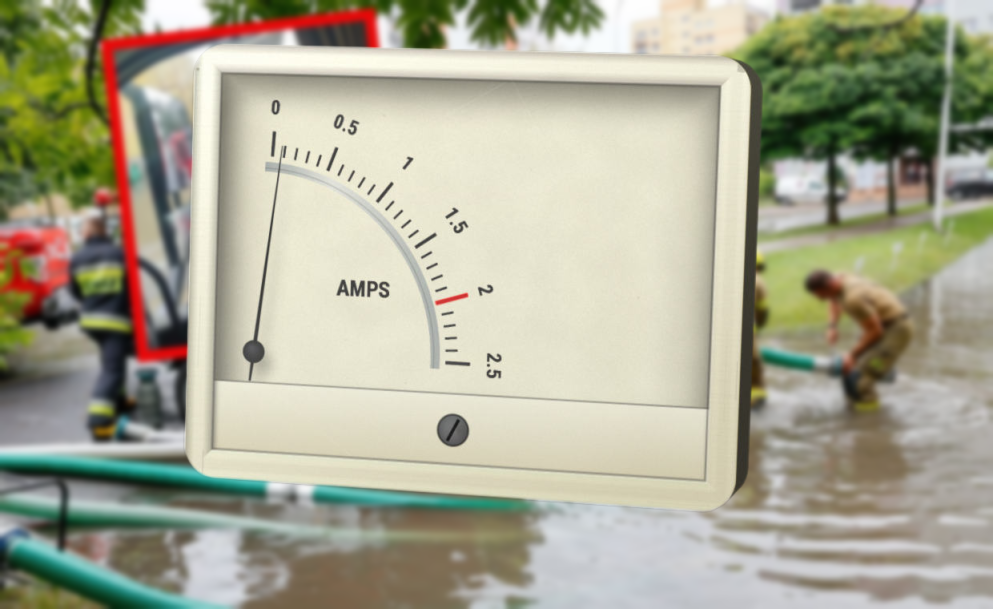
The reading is 0.1 A
